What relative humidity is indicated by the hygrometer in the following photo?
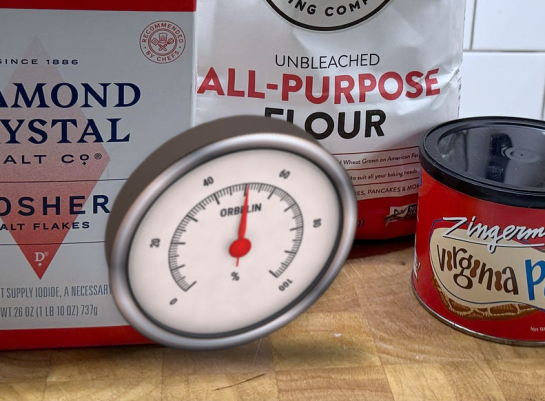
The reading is 50 %
